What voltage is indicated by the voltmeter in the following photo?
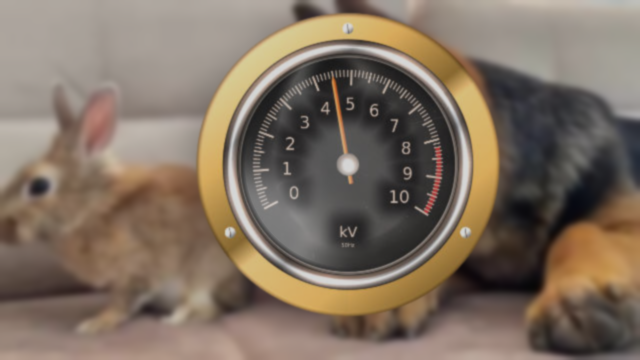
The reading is 4.5 kV
